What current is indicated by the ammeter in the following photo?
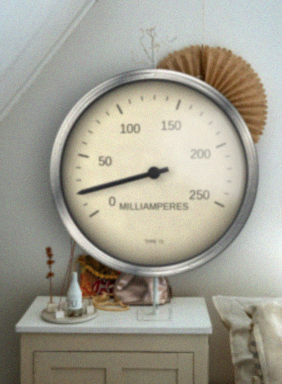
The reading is 20 mA
